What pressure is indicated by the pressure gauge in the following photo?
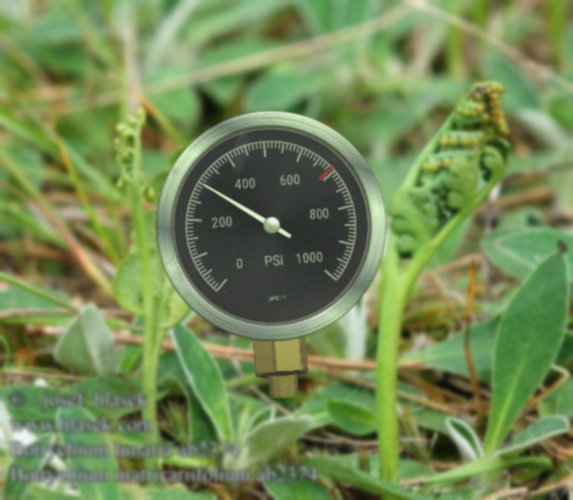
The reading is 300 psi
